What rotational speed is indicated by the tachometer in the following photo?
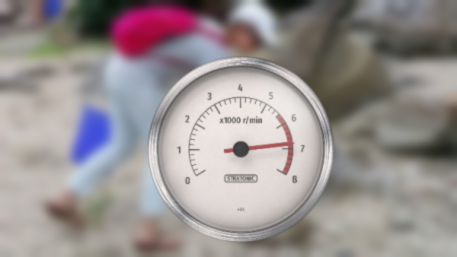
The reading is 6800 rpm
